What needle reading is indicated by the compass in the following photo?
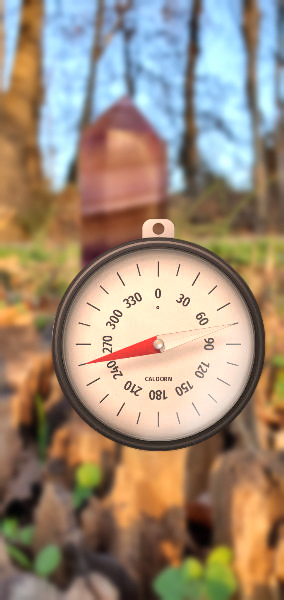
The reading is 255 °
